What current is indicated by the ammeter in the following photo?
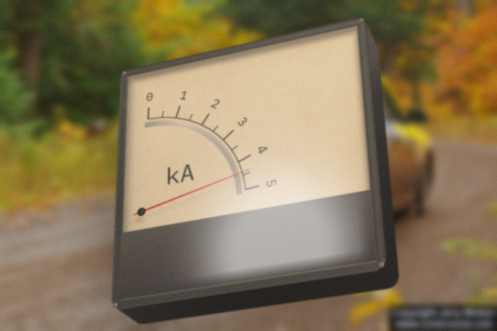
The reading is 4.5 kA
